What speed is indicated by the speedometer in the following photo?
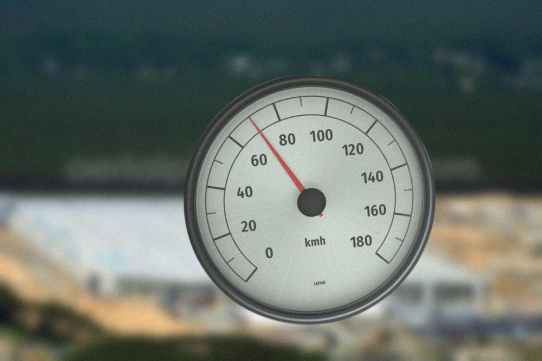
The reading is 70 km/h
